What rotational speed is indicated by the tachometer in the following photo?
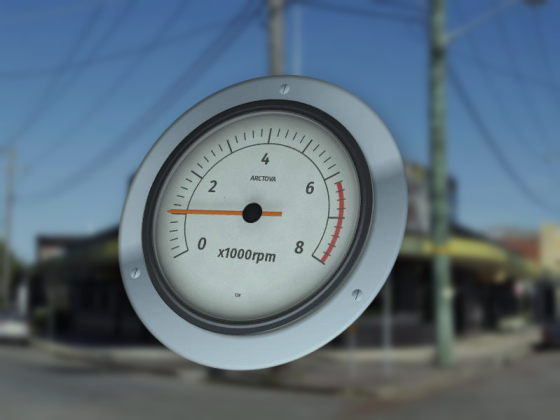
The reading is 1000 rpm
